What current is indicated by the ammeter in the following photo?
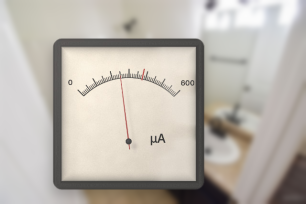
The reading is 250 µA
